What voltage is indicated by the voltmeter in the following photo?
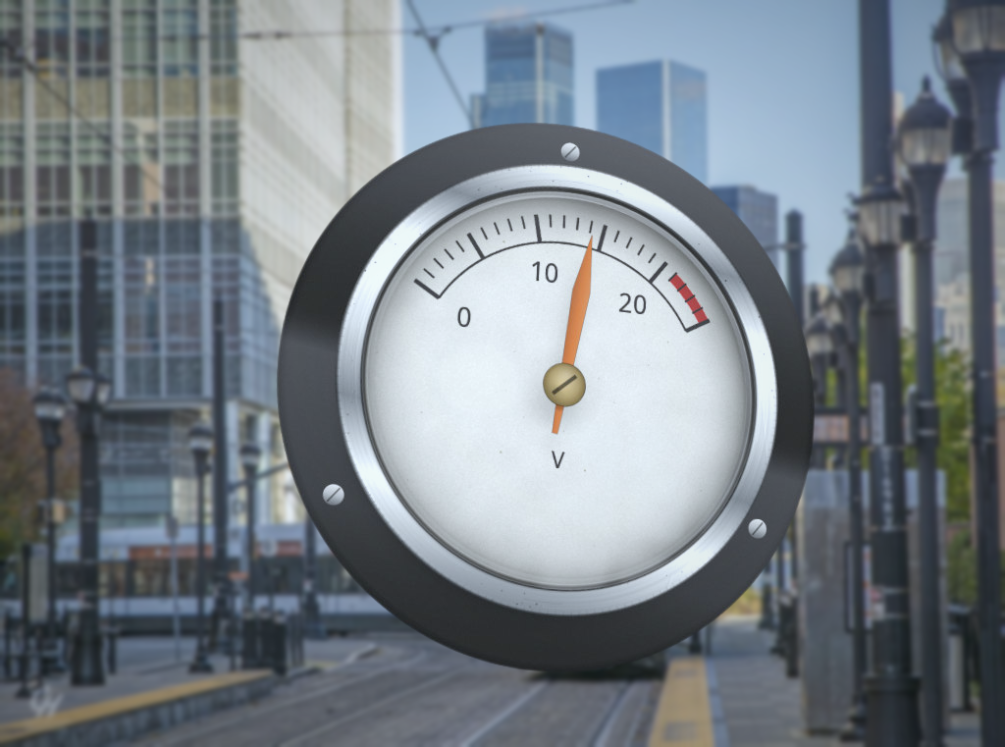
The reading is 14 V
